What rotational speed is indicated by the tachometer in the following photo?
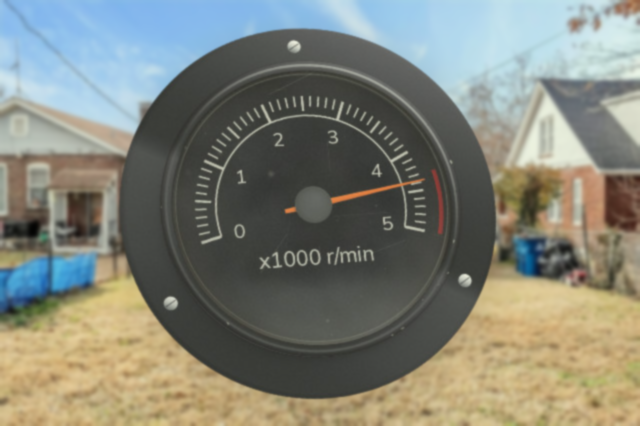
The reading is 4400 rpm
